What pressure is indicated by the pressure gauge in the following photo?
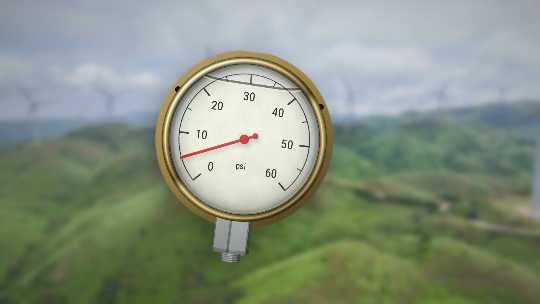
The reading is 5 psi
